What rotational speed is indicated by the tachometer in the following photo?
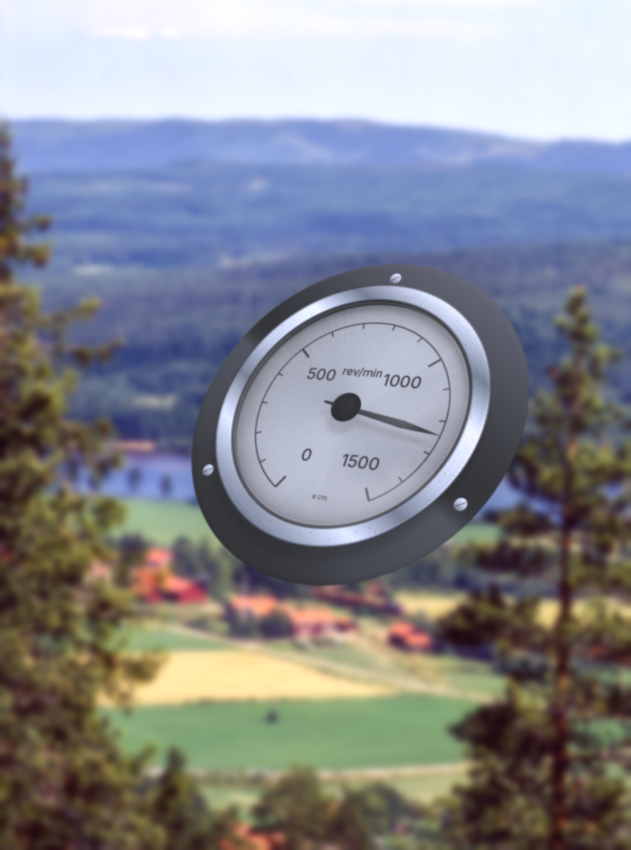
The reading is 1250 rpm
